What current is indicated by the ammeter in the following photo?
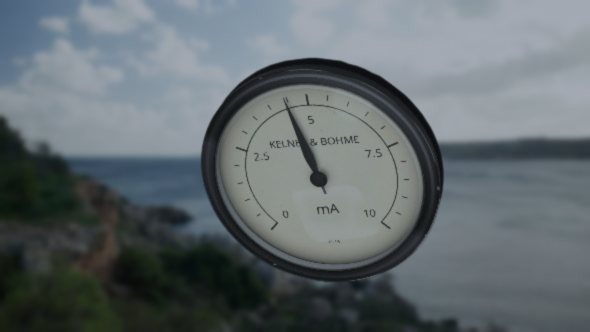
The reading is 4.5 mA
